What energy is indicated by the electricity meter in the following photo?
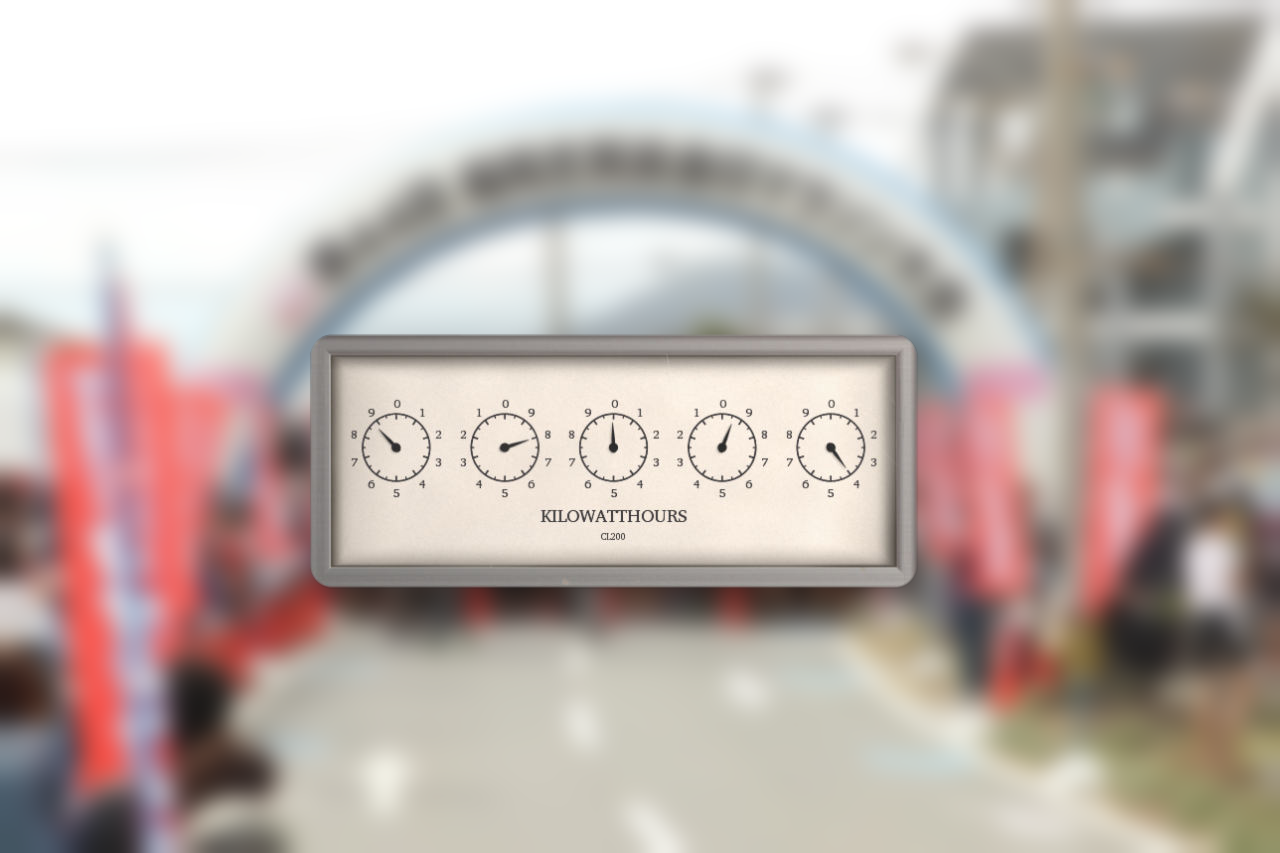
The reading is 87994 kWh
